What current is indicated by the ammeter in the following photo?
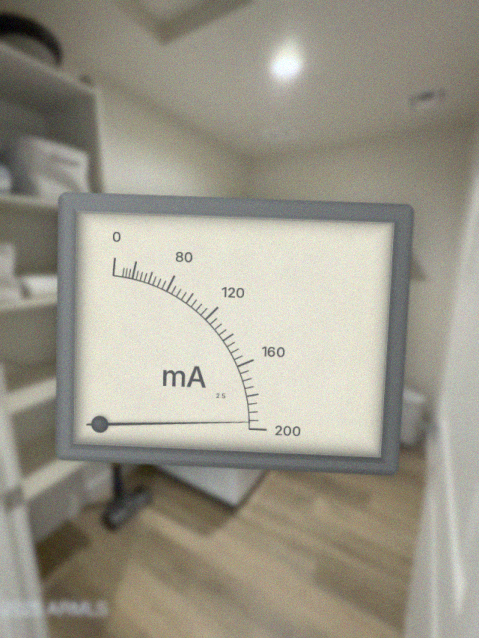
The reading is 195 mA
